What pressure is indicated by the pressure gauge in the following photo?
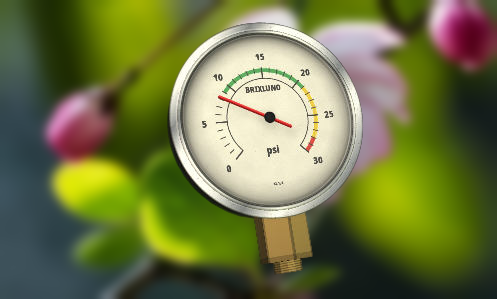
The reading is 8 psi
